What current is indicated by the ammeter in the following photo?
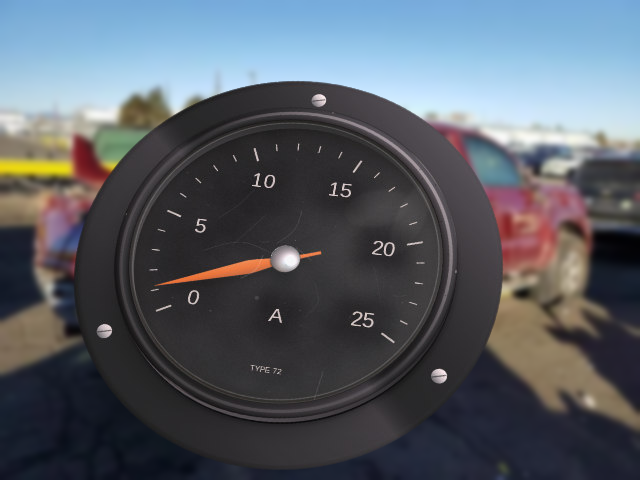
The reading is 1 A
